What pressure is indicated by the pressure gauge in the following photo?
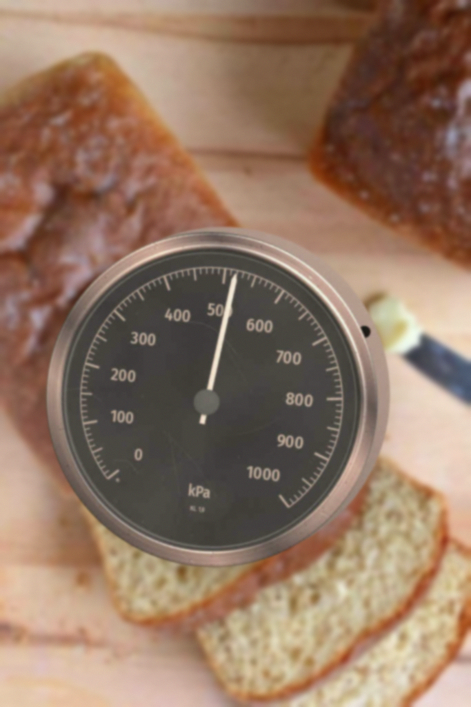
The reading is 520 kPa
